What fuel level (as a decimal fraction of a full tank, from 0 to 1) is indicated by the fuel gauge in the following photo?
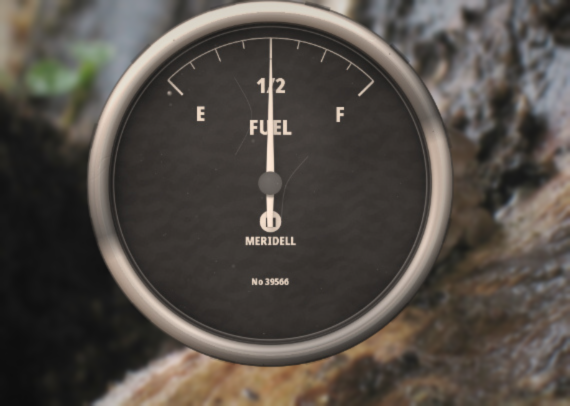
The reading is 0.5
